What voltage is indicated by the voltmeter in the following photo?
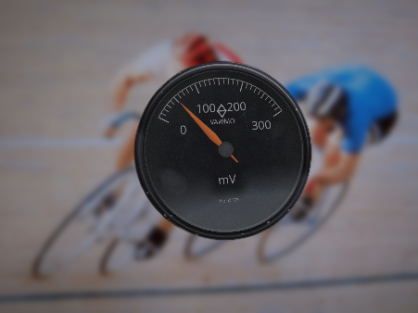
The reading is 50 mV
